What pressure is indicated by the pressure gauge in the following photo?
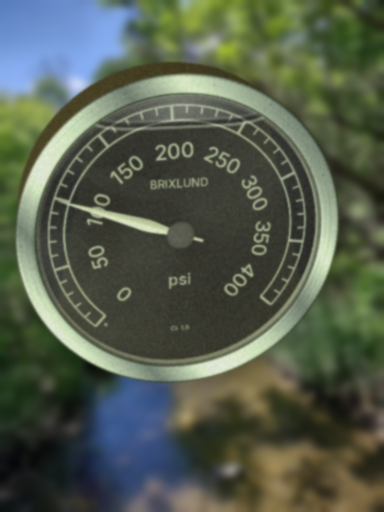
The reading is 100 psi
